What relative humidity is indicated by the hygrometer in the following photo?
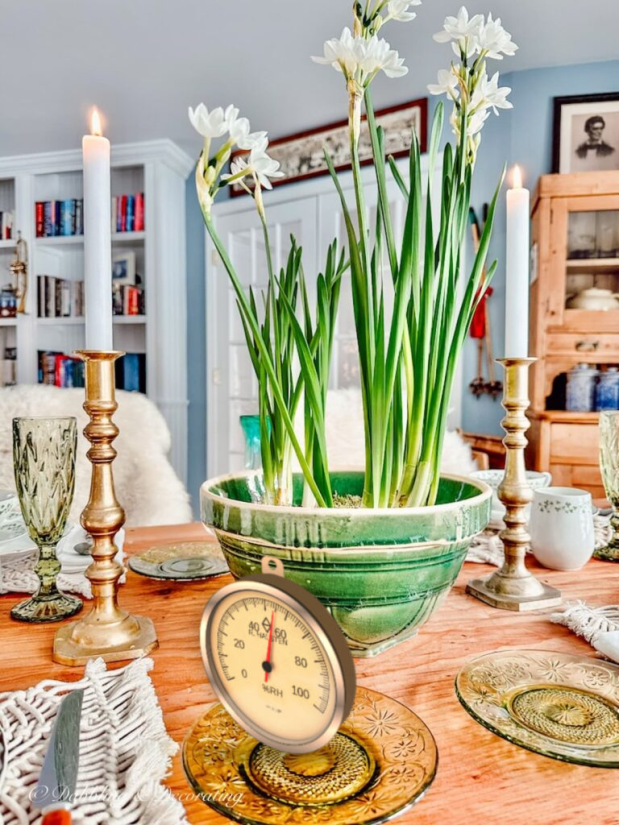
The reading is 55 %
